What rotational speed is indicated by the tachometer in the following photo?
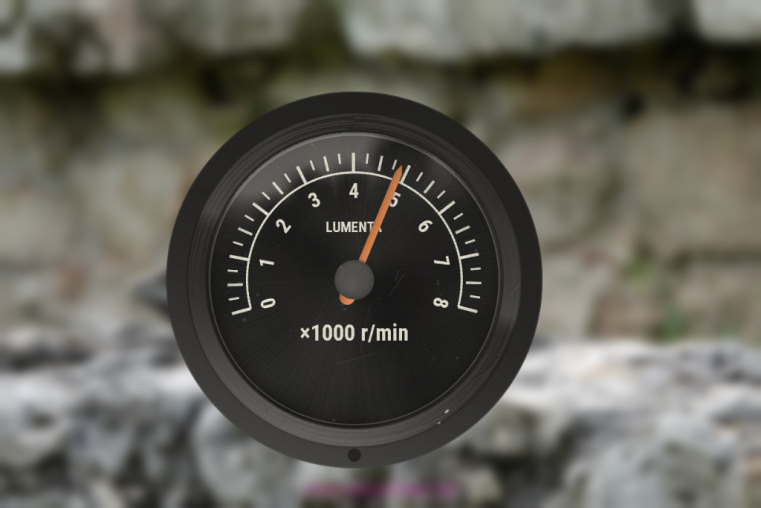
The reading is 4875 rpm
